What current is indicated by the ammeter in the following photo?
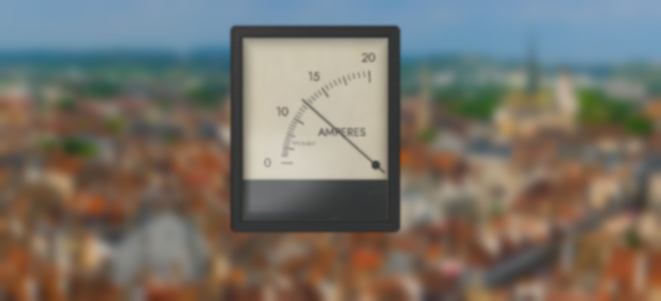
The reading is 12.5 A
